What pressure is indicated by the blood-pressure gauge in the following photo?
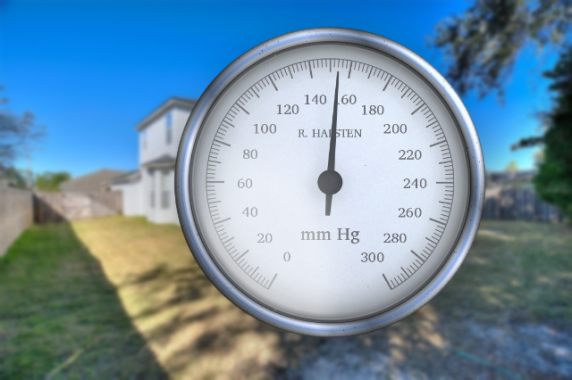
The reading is 154 mmHg
